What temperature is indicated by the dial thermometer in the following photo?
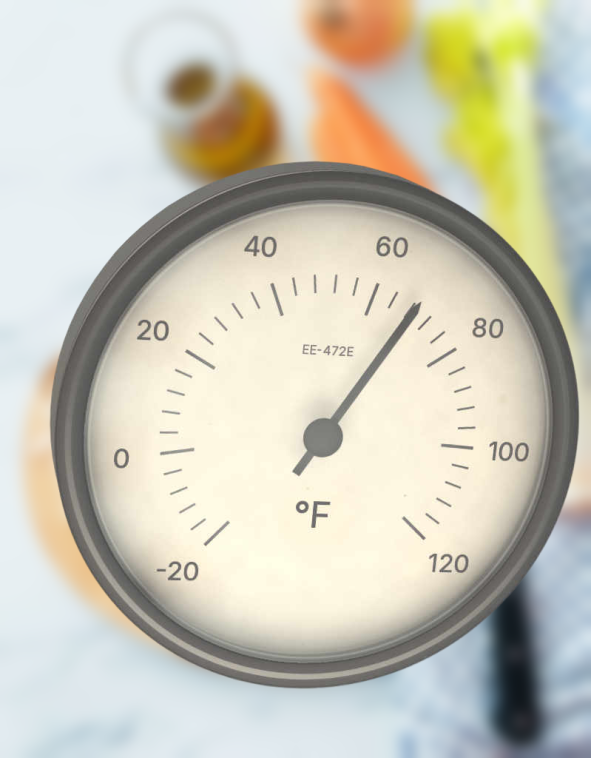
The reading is 68 °F
